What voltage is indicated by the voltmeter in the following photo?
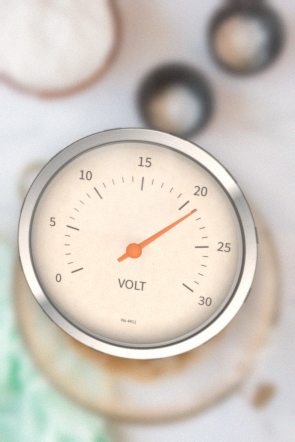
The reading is 21 V
